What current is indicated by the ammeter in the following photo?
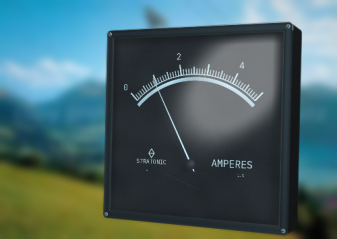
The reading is 1 A
